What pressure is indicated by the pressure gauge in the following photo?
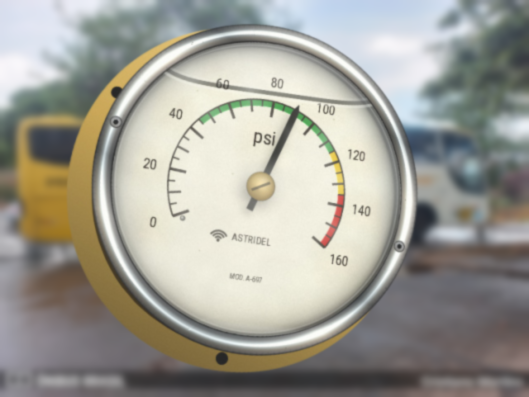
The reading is 90 psi
